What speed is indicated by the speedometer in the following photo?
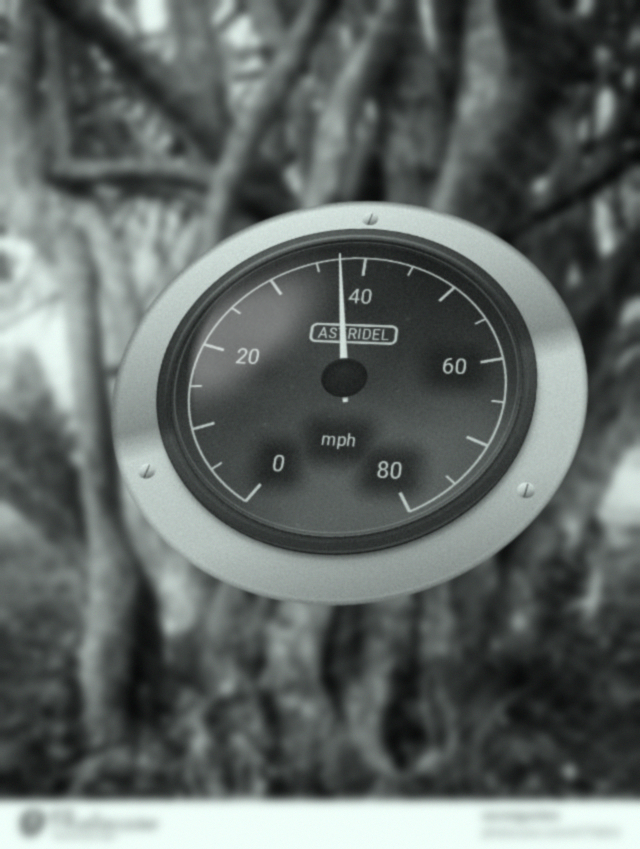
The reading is 37.5 mph
